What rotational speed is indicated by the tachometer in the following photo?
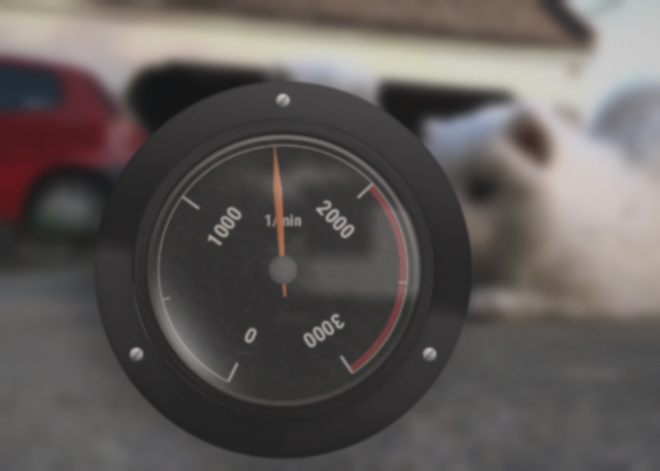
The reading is 1500 rpm
